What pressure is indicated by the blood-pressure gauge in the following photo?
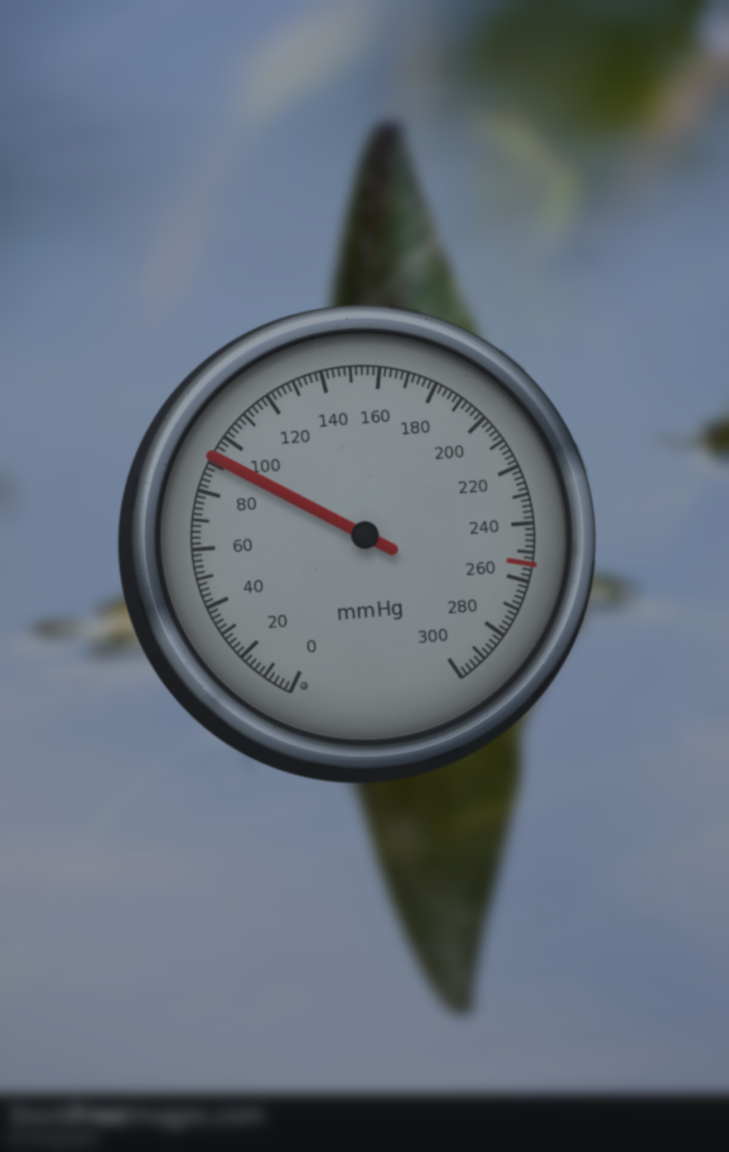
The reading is 92 mmHg
